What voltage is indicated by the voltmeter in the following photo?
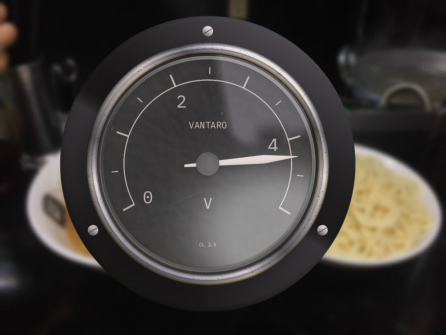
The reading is 4.25 V
